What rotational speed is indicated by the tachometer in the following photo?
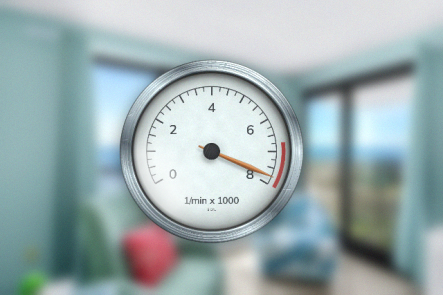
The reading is 7750 rpm
